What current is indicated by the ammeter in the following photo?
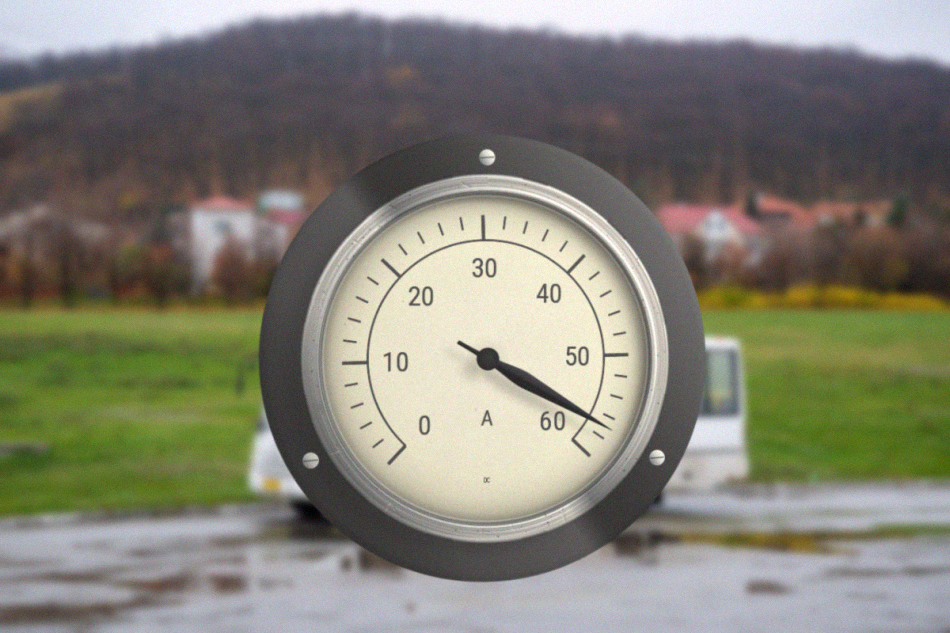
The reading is 57 A
